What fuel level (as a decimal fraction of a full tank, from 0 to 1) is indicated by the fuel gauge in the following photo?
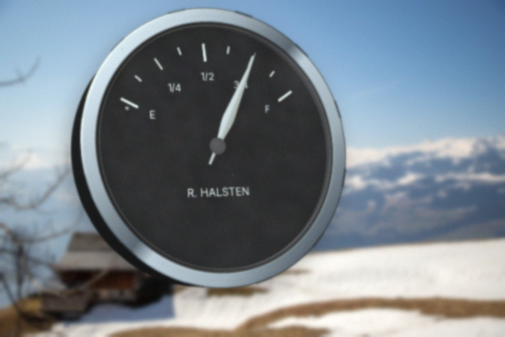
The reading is 0.75
